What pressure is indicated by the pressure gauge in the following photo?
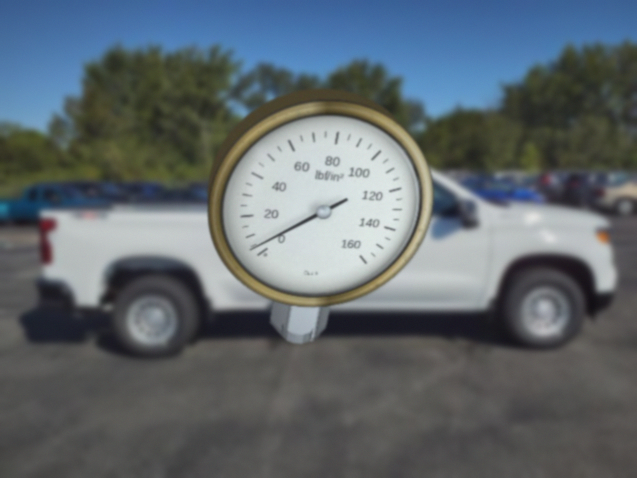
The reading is 5 psi
